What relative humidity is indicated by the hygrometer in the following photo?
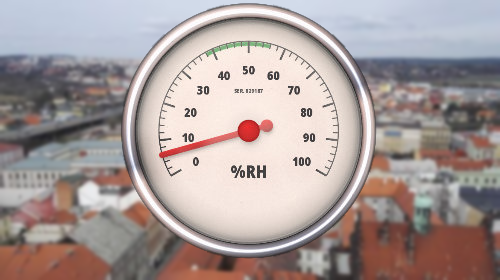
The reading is 6 %
